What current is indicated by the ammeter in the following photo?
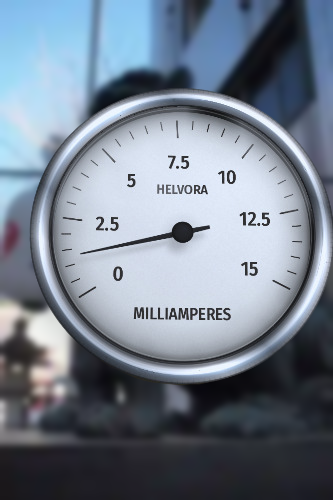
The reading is 1.25 mA
